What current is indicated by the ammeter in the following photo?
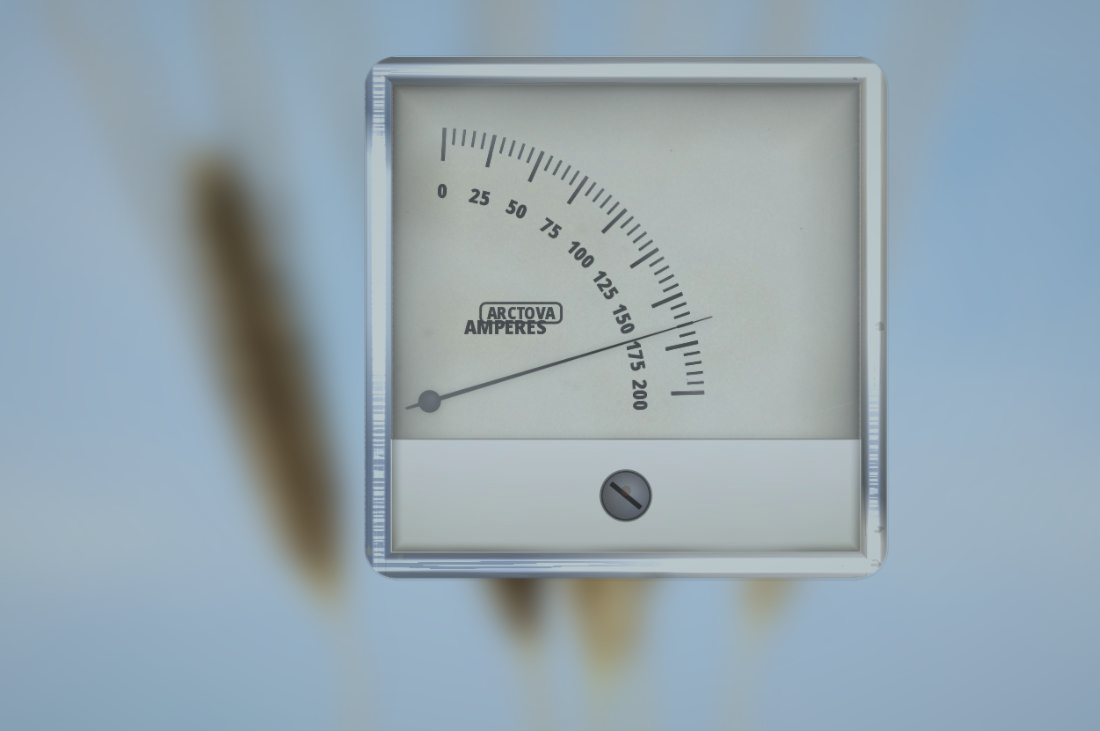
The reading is 165 A
